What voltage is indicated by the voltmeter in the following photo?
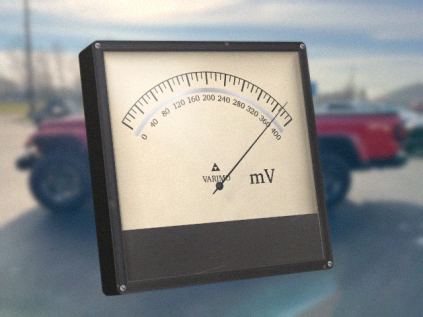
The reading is 370 mV
